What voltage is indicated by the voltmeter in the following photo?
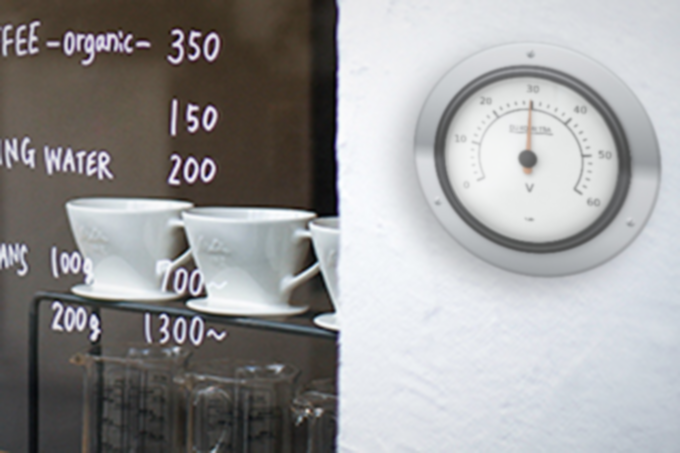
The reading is 30 V
